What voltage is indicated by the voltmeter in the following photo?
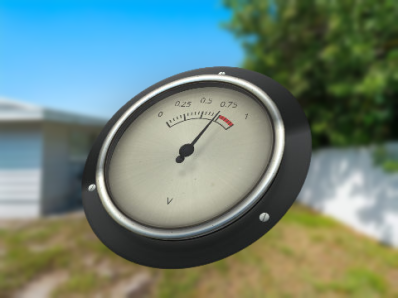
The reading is 0.75 V
